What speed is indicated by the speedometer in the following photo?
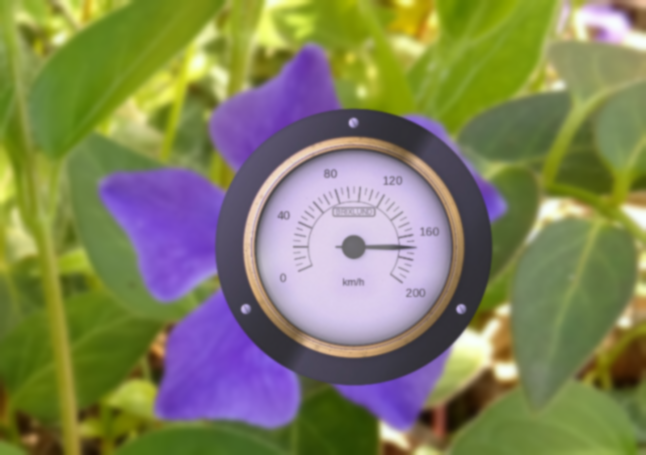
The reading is 170 km/h
